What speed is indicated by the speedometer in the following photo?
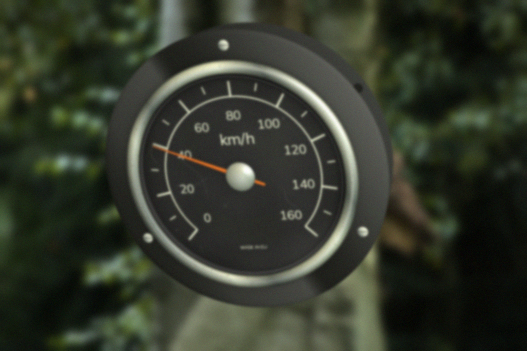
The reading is 40 km/h
